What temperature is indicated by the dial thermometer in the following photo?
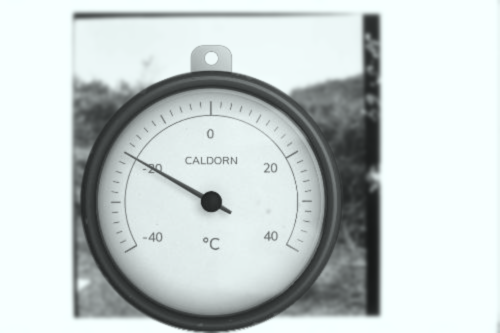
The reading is -20 °C
